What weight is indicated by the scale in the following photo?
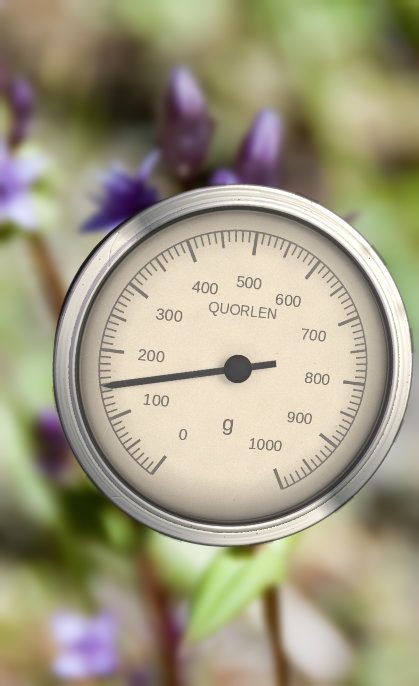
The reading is 150 g
